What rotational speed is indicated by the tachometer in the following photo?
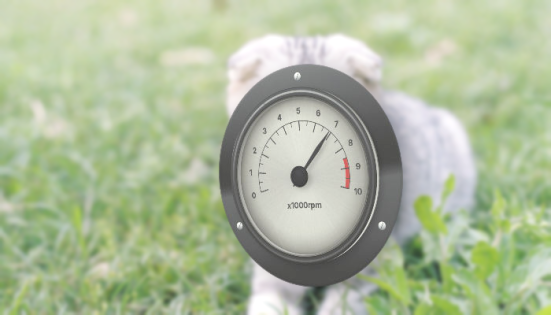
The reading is 7000 rpm
